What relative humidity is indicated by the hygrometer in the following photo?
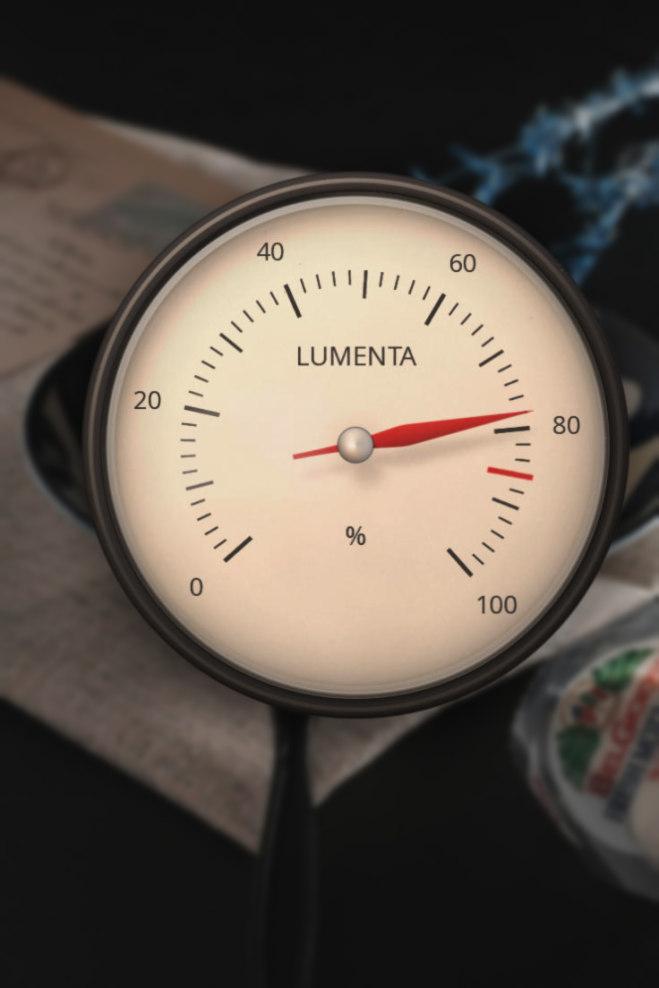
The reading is 78 %
